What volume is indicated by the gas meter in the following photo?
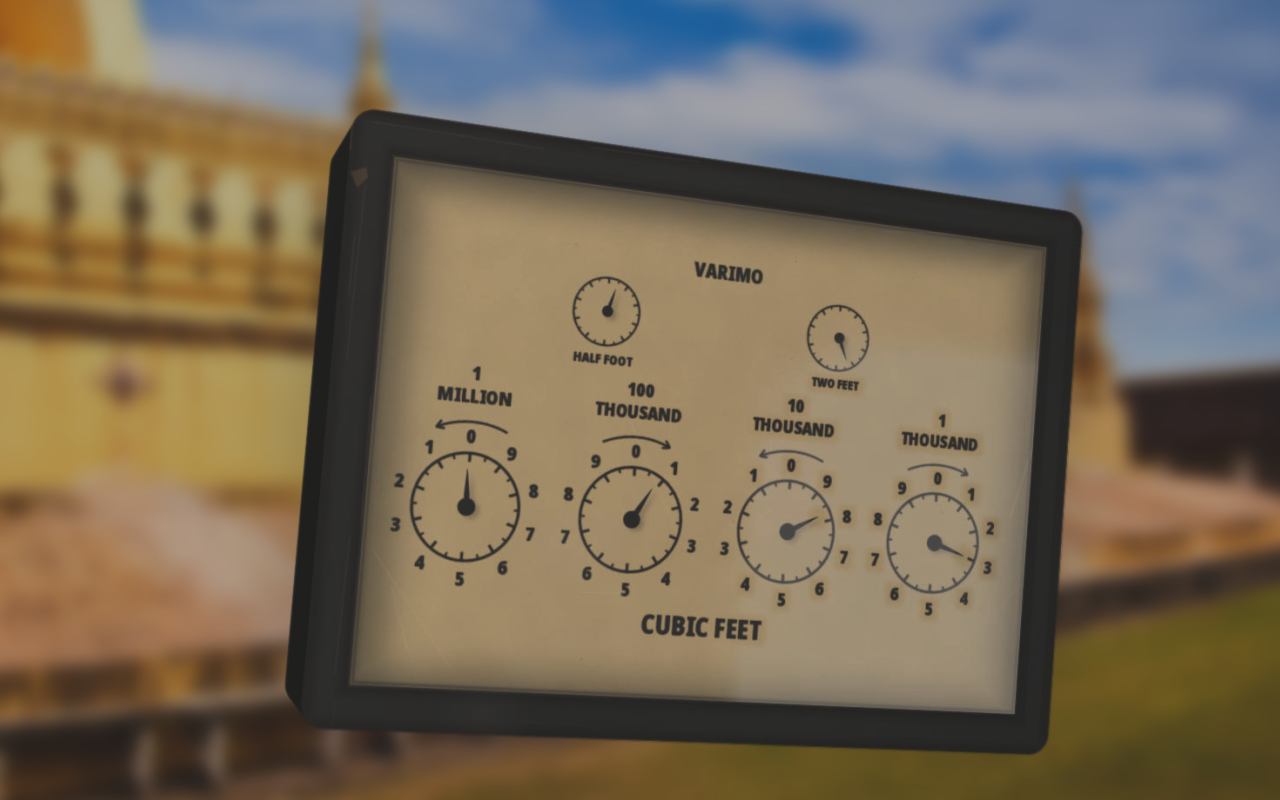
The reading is 8300 ft³
